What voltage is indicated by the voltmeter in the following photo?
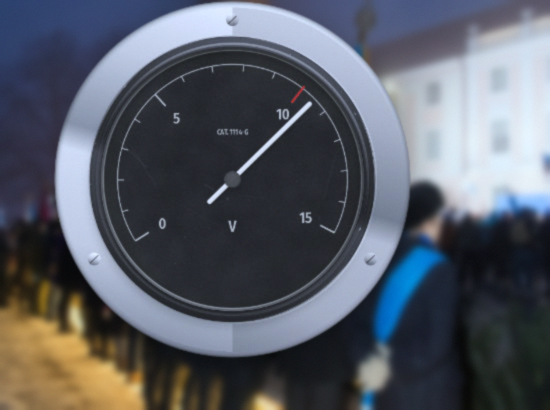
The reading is 10.5 V
